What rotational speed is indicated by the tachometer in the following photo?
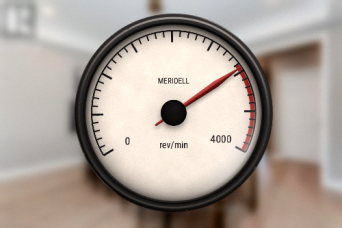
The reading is 2950 rpm
